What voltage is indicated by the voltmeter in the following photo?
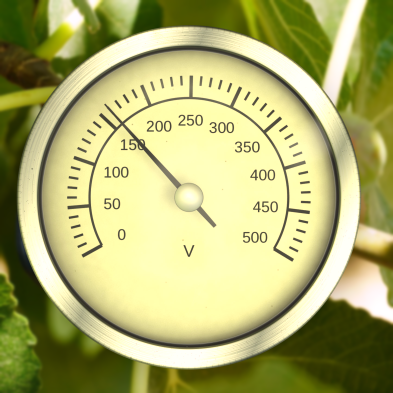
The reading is 160 V
